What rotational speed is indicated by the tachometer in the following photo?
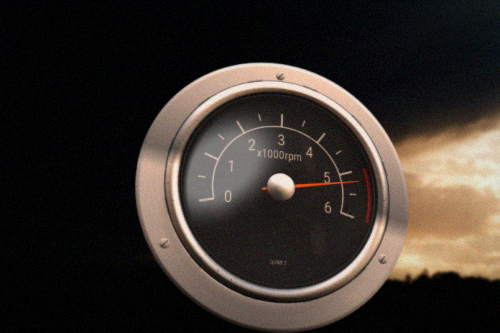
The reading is 5250 rpm
